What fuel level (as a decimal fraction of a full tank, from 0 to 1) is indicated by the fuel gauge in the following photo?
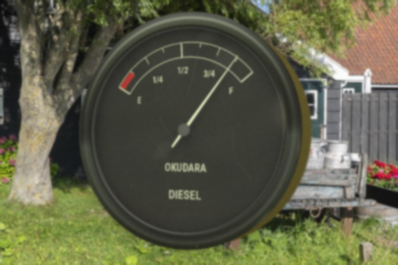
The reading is 0.875
